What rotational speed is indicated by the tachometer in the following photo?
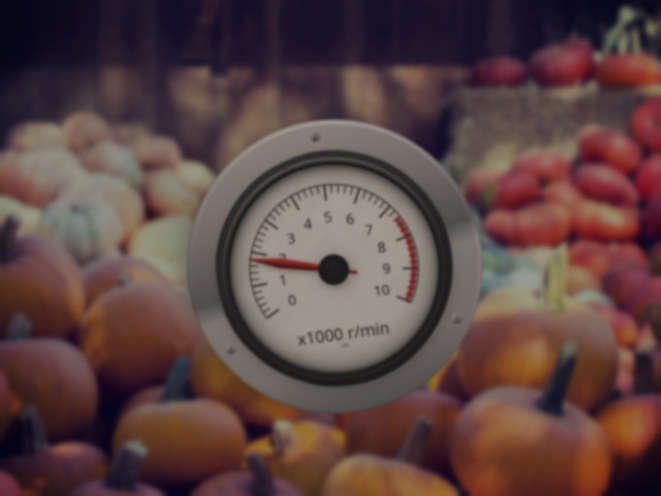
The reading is 1800 rpm
